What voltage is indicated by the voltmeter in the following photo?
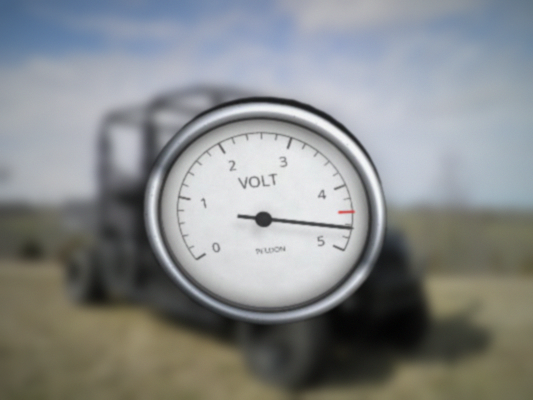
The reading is 4.6 V
